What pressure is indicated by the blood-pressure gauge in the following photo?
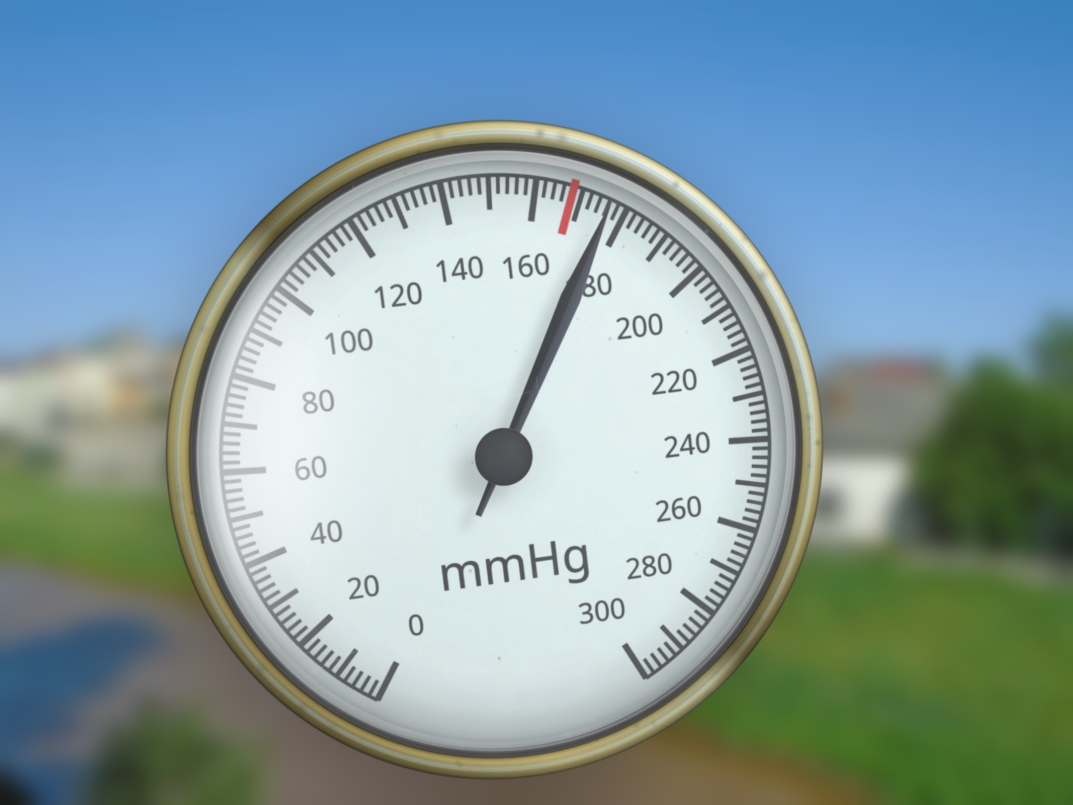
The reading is 176 mmHg
